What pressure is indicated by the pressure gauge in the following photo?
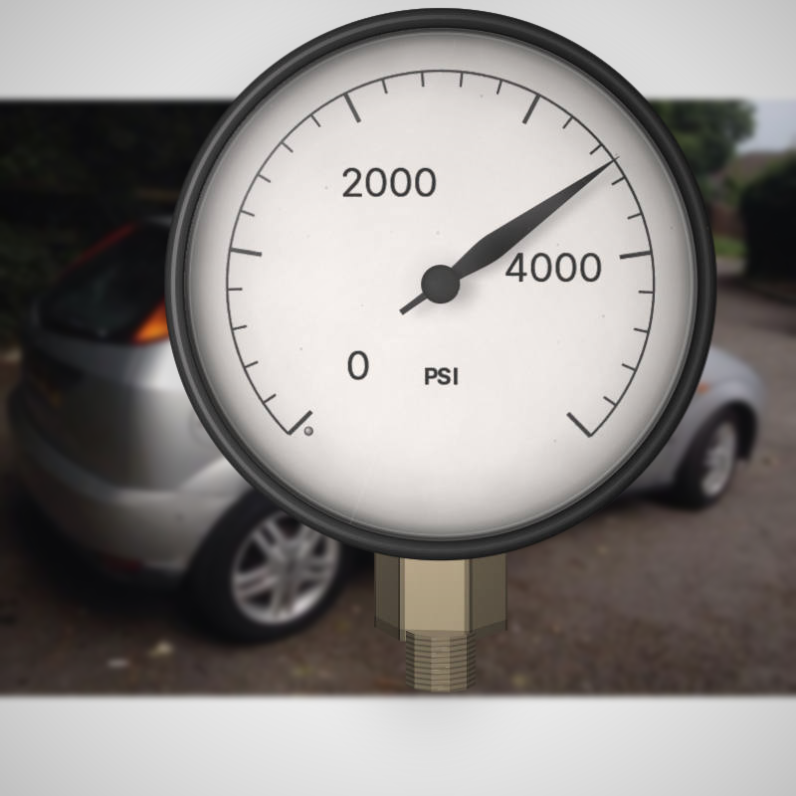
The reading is 3500 psi
